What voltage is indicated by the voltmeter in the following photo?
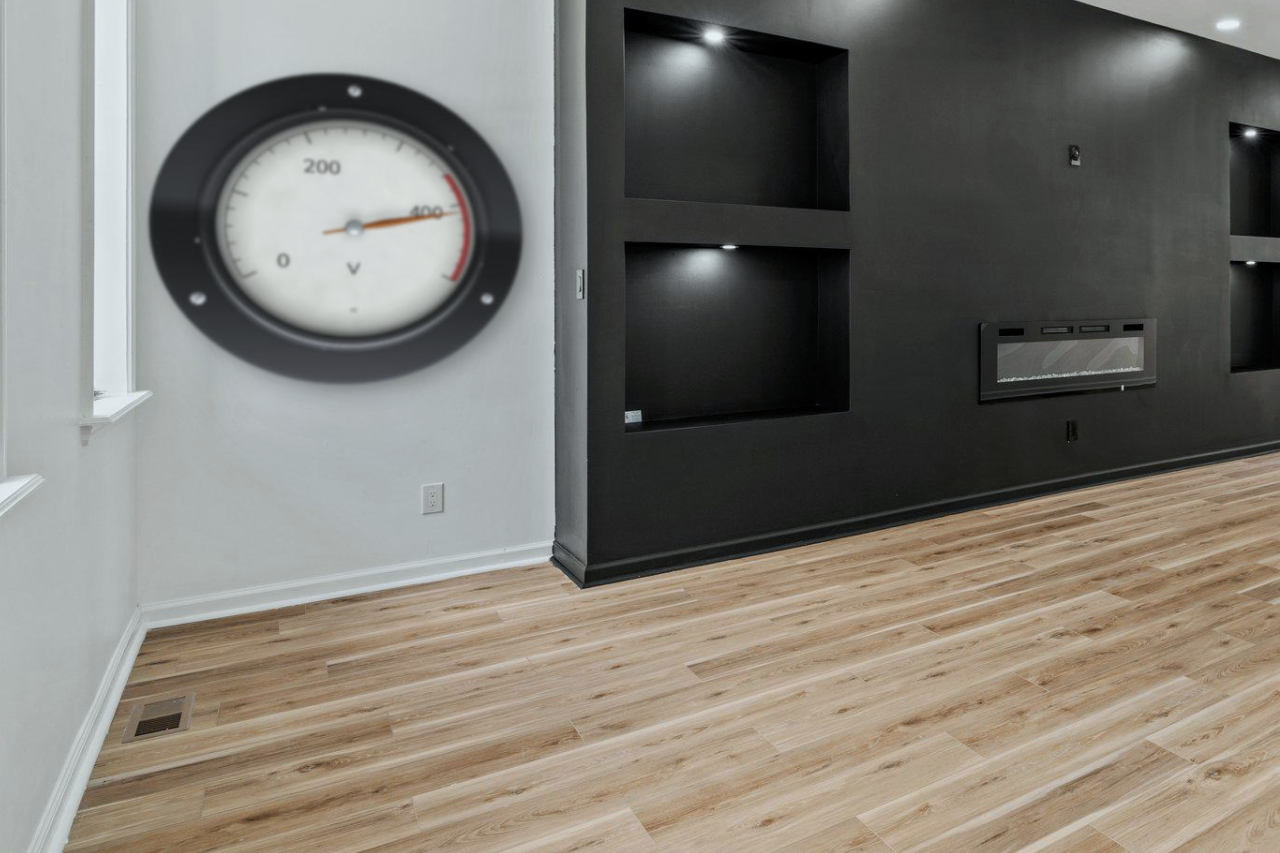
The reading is 410 V
